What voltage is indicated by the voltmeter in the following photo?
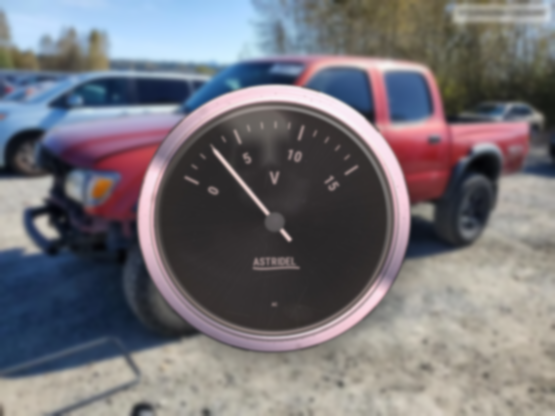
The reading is 3 V
